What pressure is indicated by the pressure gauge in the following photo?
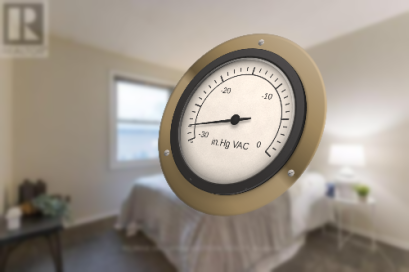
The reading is -28 inHg
